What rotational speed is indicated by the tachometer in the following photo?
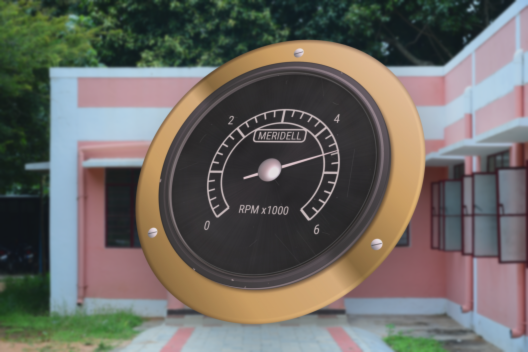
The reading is 4600 rpm
